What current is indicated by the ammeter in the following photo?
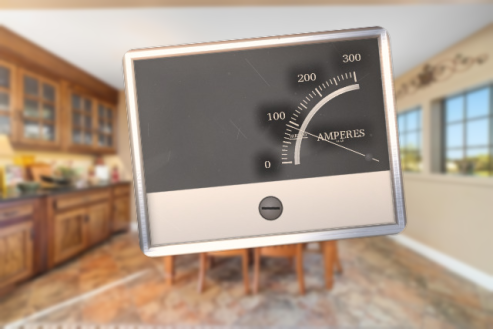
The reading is 90 A
